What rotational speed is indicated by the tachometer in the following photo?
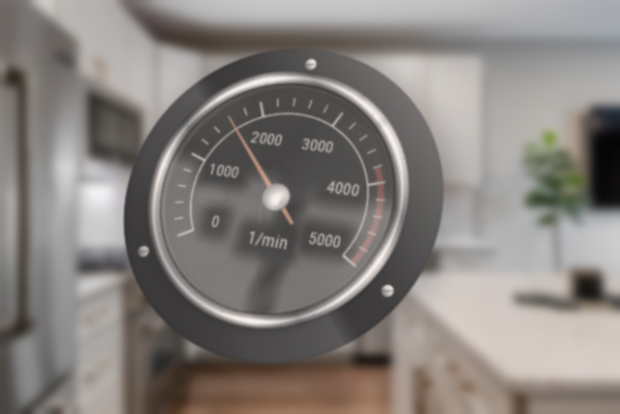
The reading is 1600 rpm
